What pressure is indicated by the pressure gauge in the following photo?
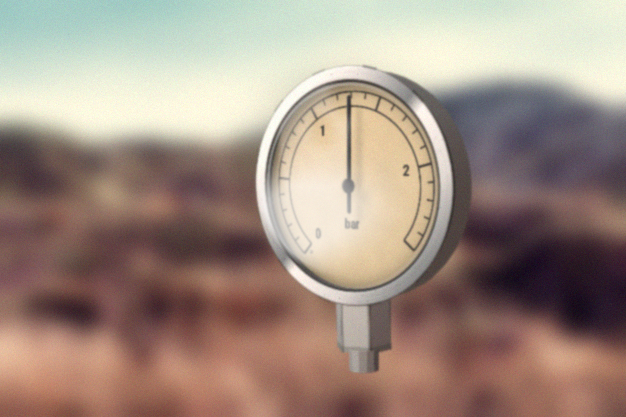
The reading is 1.3 bar
